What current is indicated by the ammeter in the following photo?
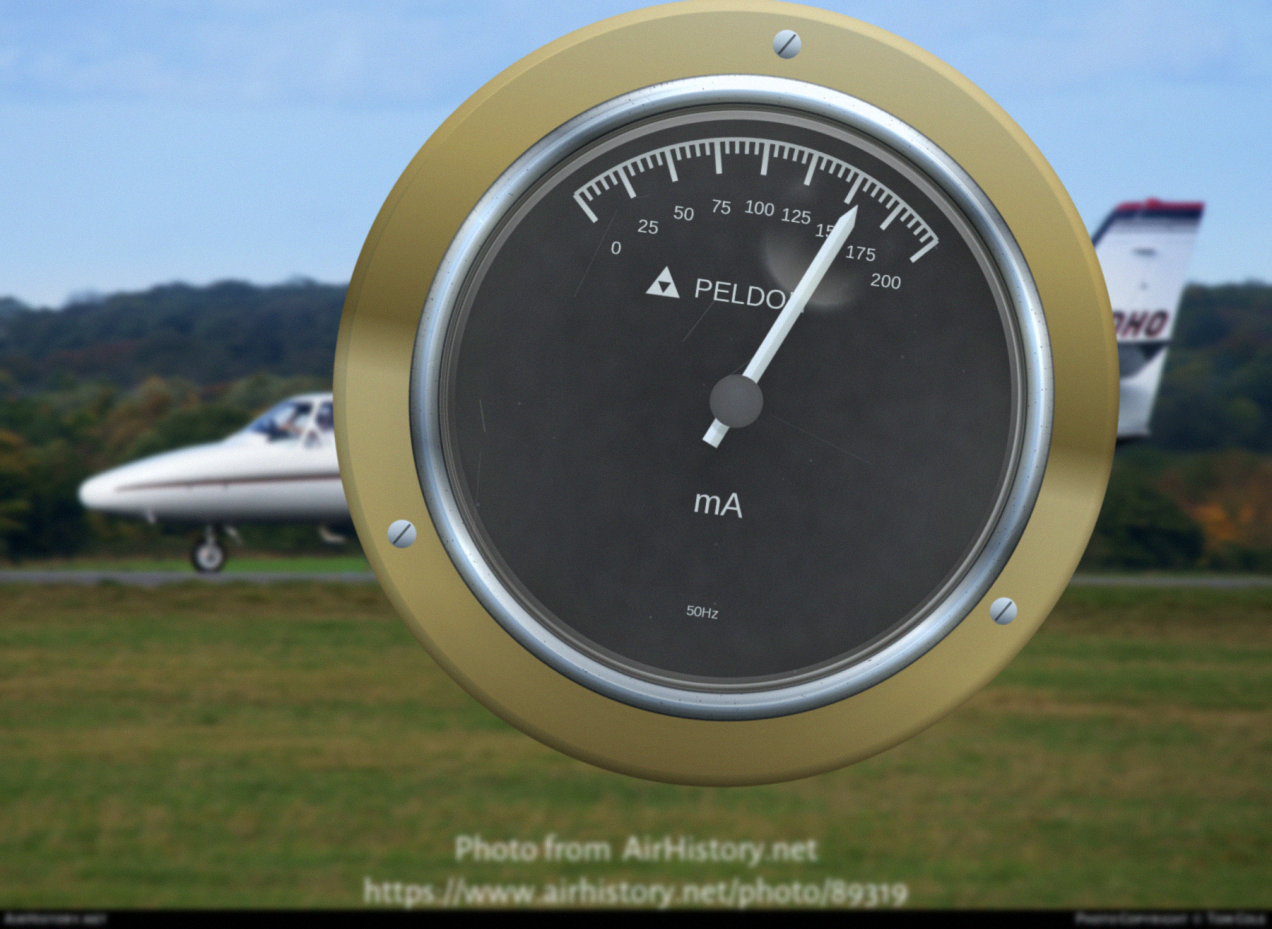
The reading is 155 mA
